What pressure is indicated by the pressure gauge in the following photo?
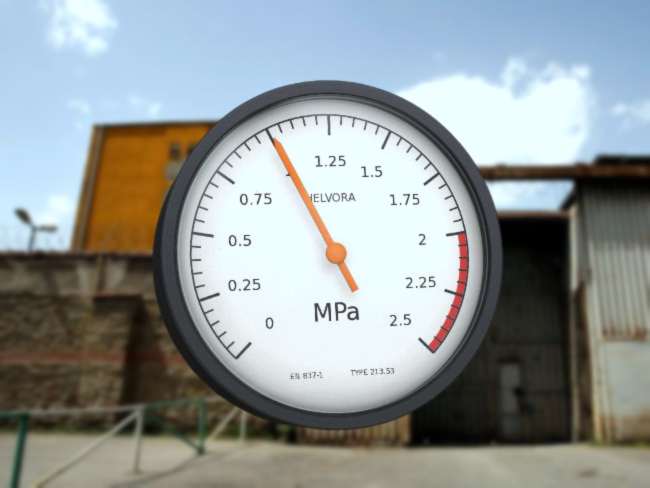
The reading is 1 MPa
